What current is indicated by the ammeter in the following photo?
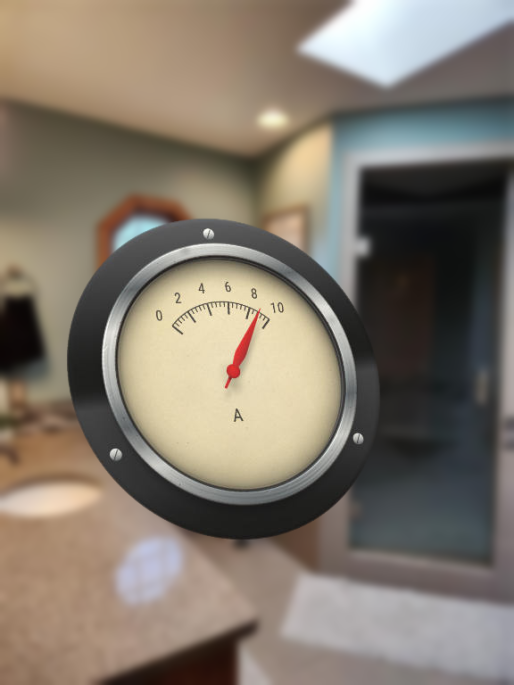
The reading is 8.8 A
